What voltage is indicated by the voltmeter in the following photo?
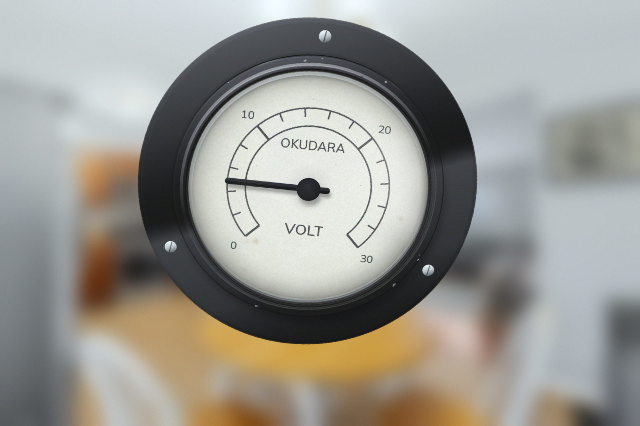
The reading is 5 V
